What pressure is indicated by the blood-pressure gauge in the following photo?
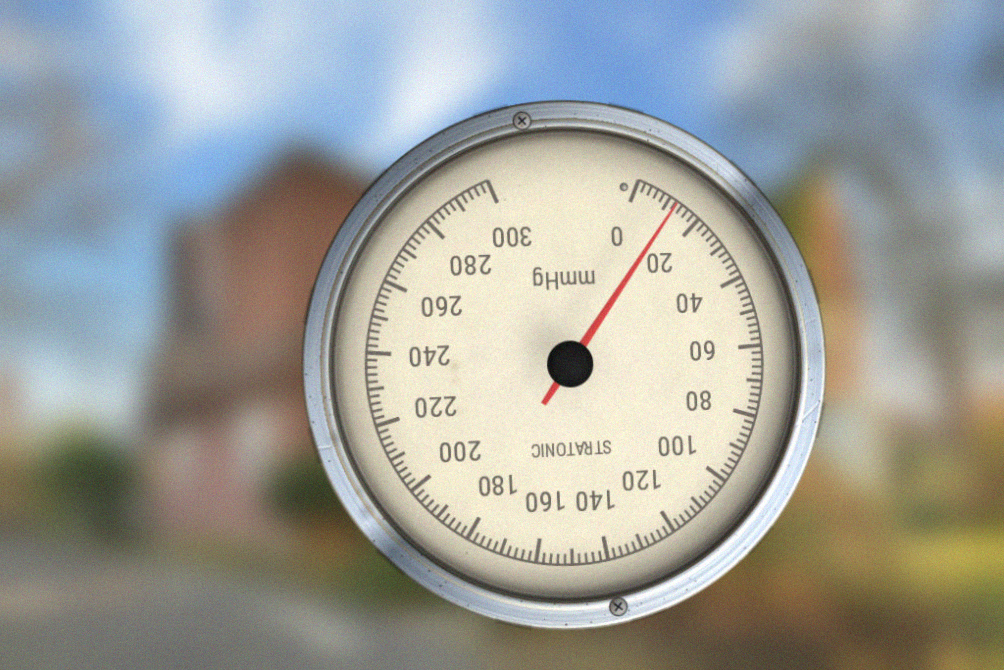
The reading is 12 mmHg
